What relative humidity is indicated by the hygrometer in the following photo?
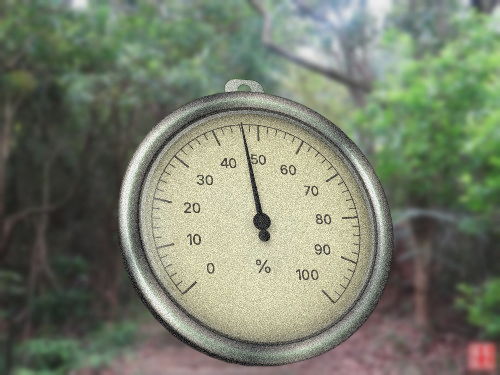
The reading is 46 %
